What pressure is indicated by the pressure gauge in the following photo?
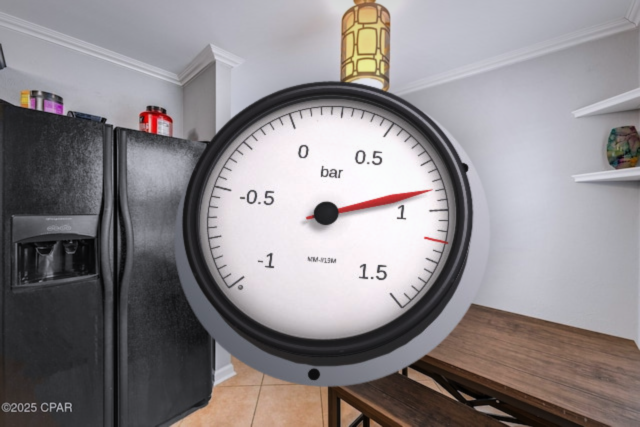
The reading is 0.9 bar
